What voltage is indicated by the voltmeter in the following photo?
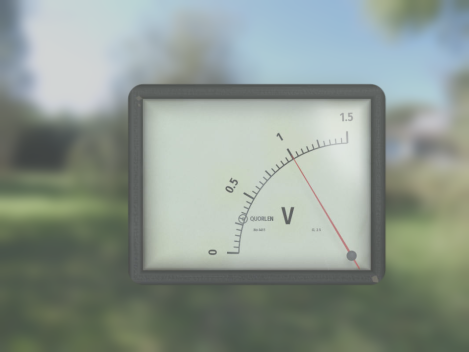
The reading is 1 V
